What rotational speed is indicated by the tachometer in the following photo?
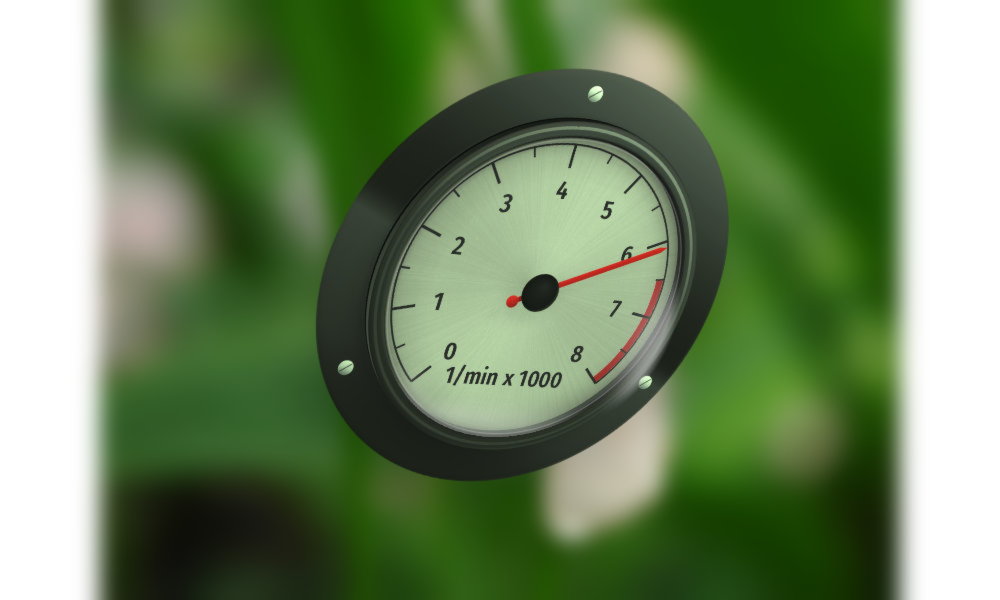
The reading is 6000 rpm
